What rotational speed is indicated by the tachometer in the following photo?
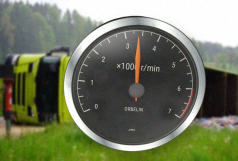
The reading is 3375 rpm
